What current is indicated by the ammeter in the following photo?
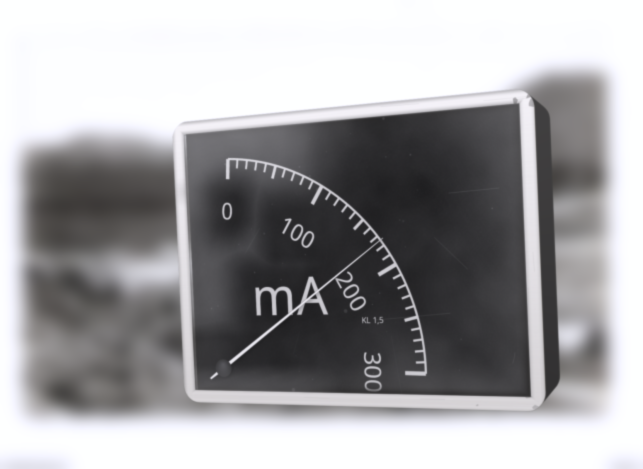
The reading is 175 mA
